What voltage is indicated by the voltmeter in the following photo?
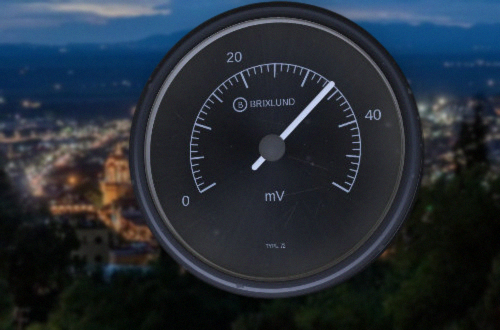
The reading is 34 mV
